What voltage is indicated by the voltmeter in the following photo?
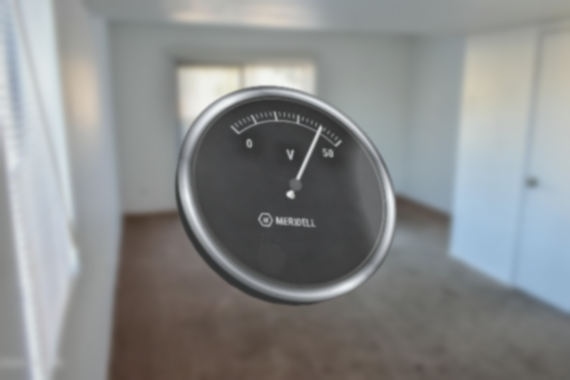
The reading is 40 V
